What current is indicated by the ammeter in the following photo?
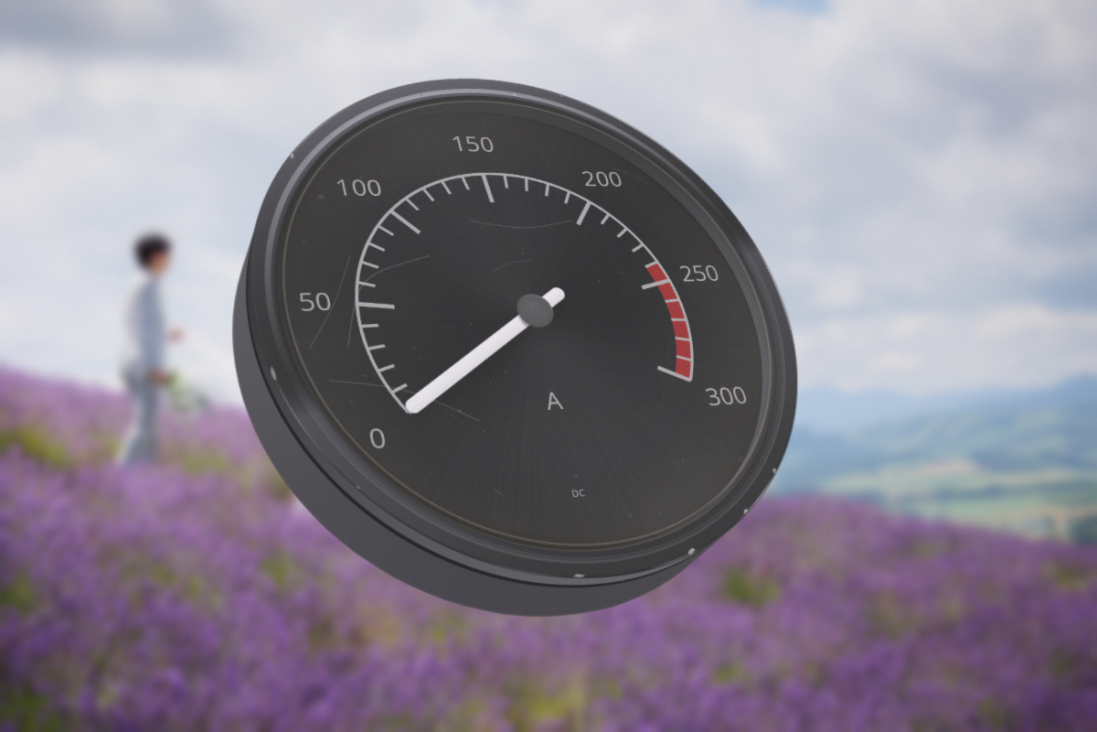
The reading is 0 A
